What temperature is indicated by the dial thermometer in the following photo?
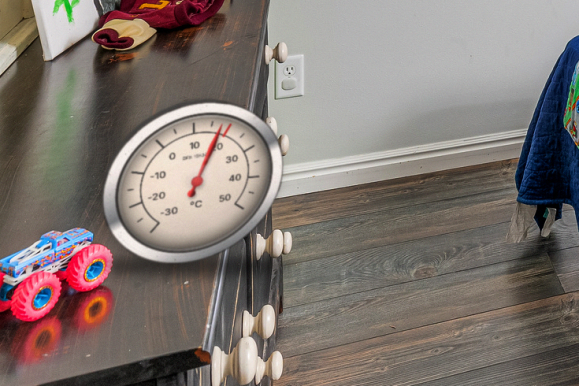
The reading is 17.5 °C
